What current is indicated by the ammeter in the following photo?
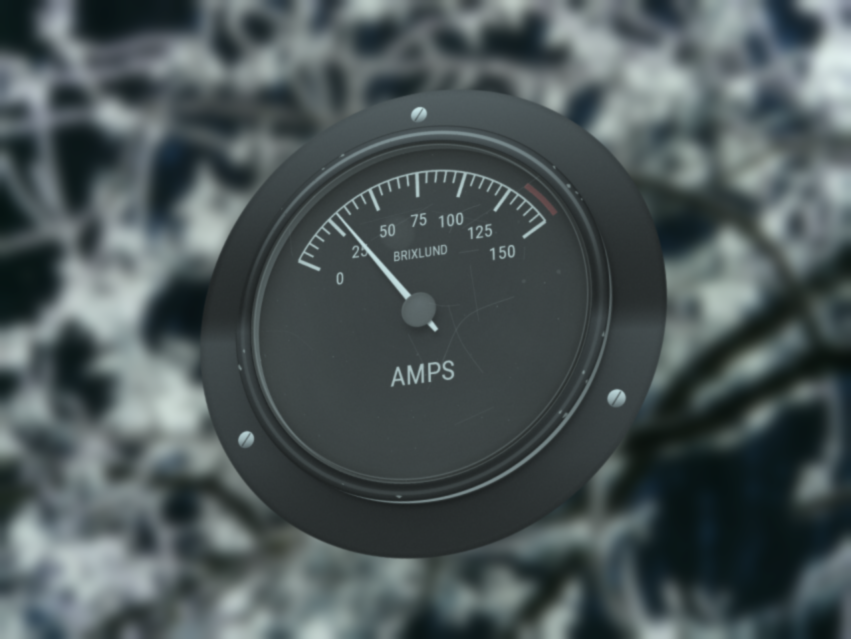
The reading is 30 A
